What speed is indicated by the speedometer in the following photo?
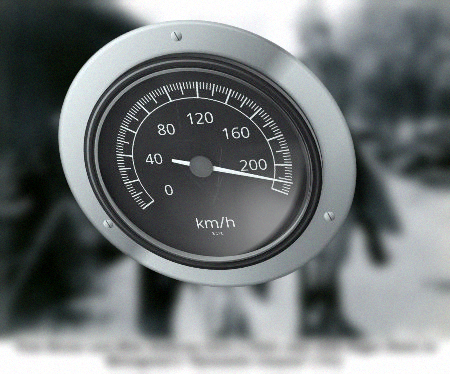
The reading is 210 km/h
